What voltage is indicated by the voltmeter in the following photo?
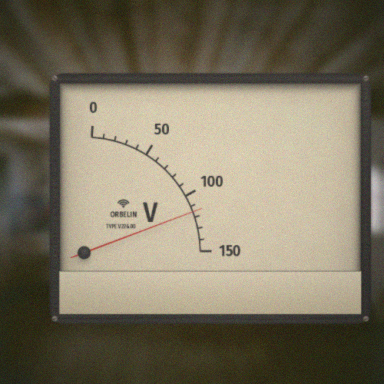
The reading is 115 V
